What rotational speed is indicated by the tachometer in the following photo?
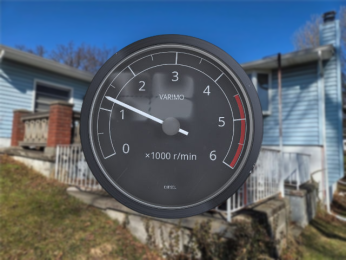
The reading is 1250 rpm
